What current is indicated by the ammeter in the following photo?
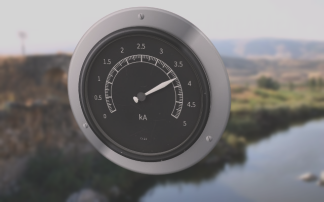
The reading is 3.75 kA
